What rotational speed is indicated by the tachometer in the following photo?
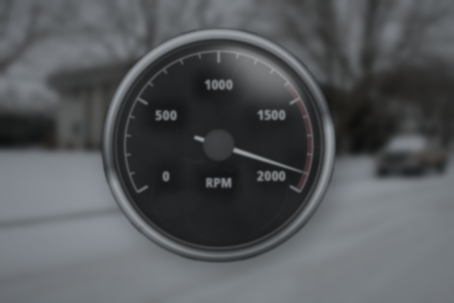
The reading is 1900 rpm
